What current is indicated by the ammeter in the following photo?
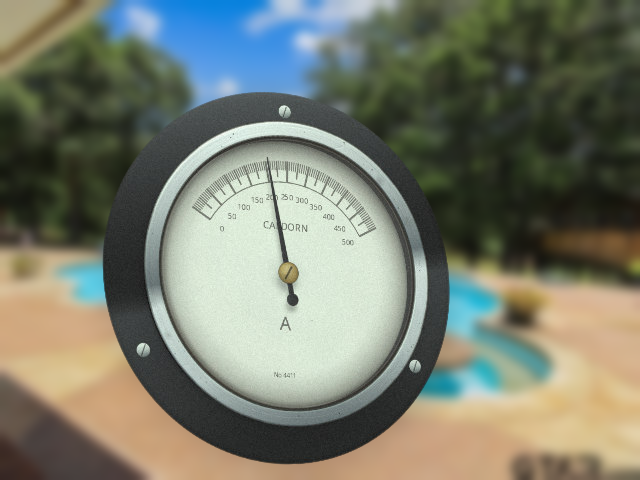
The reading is 200 A
